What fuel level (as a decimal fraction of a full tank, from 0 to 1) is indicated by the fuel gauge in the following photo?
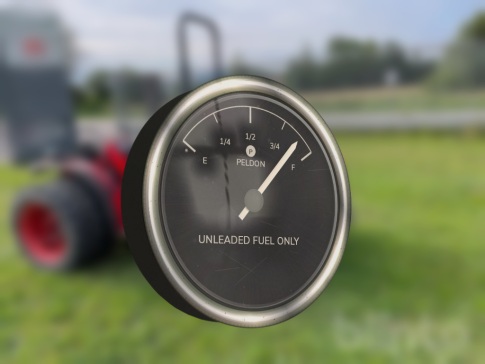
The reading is 0.875
